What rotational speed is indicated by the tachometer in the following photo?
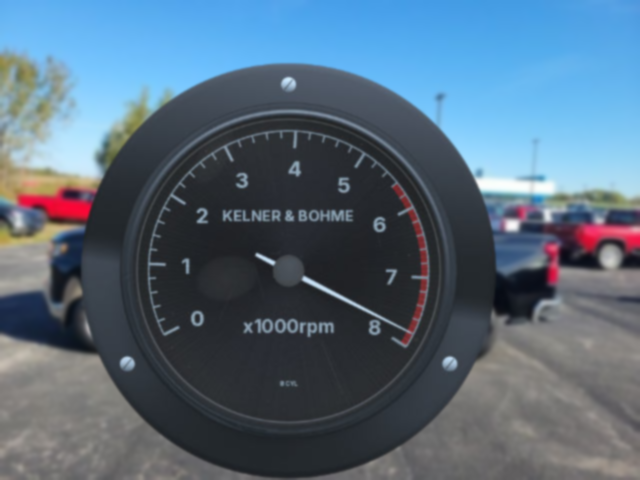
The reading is 7800 rpm
